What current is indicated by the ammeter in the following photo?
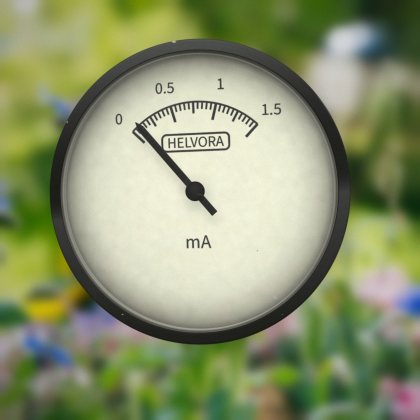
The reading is 0.1 mA
